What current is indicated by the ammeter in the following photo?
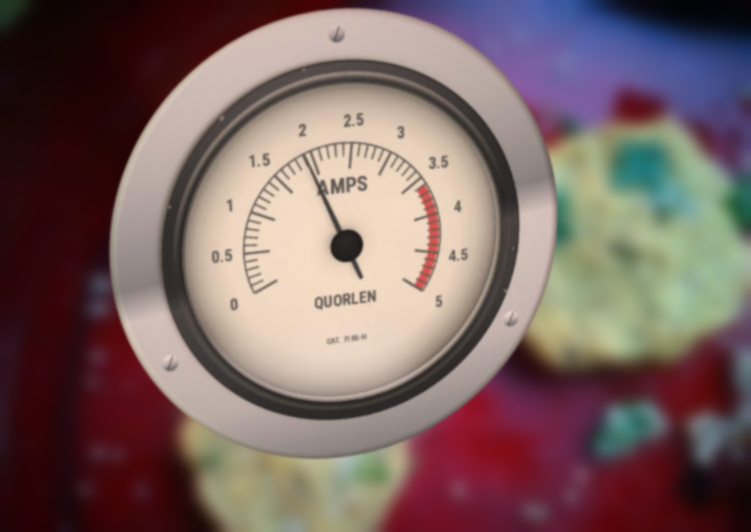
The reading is 1.9 A
